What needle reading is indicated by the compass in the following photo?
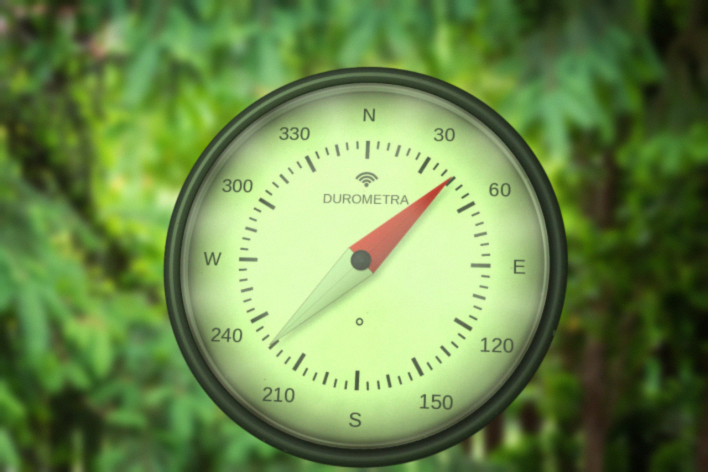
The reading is 45 °
